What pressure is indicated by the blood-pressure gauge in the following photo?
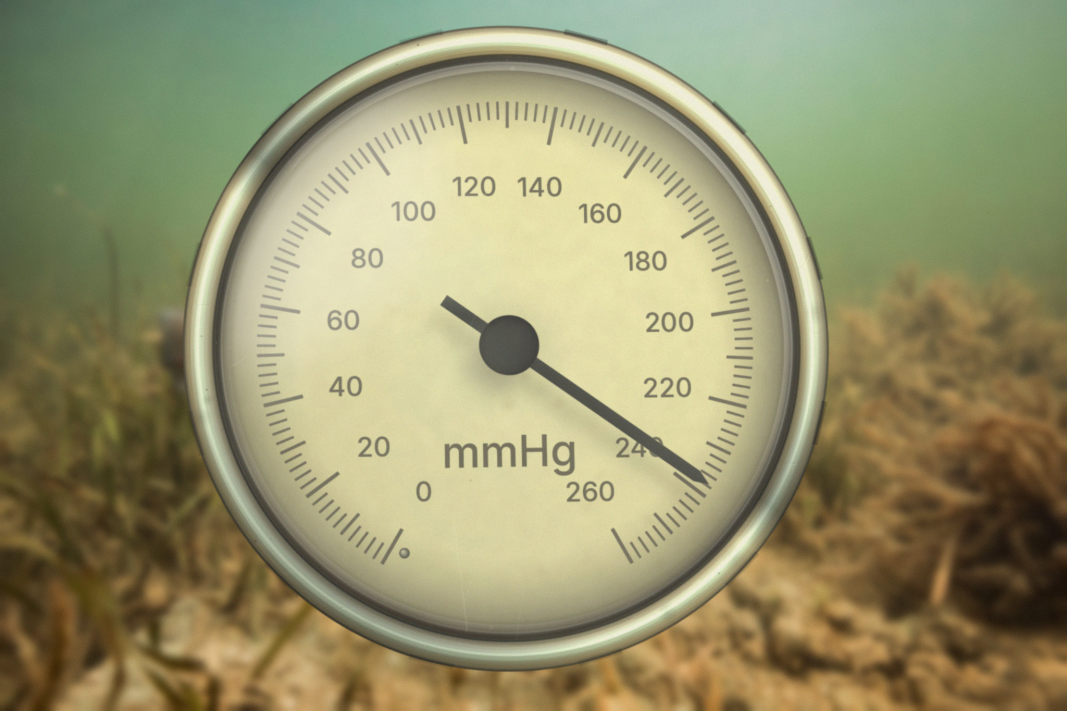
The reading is 238 mmHg
